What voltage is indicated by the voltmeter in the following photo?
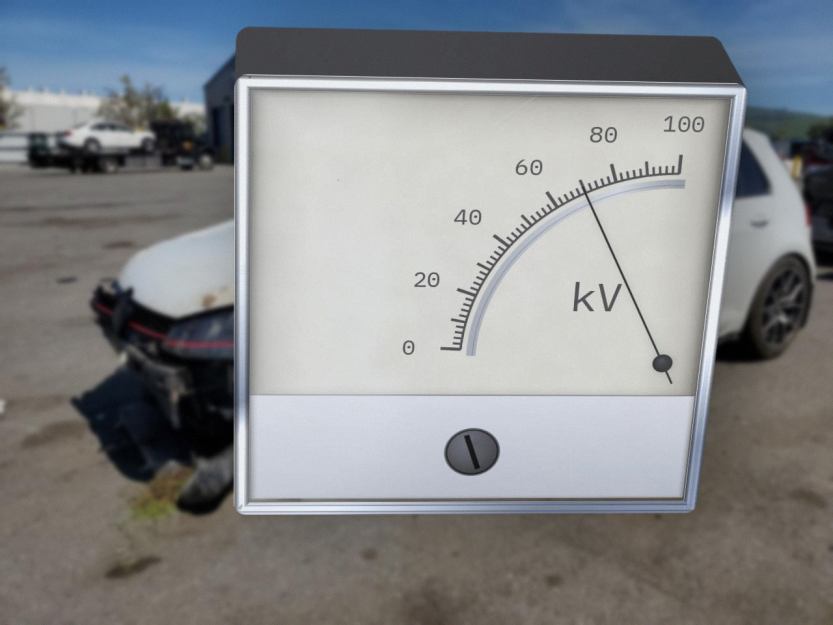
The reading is 70 kV
